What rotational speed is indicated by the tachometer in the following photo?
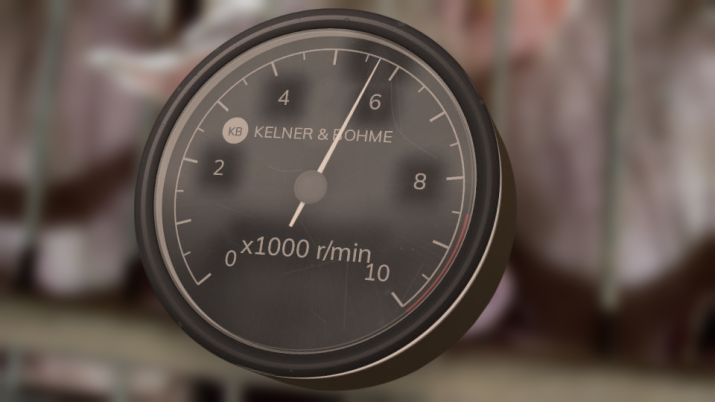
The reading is 5750 rpm
